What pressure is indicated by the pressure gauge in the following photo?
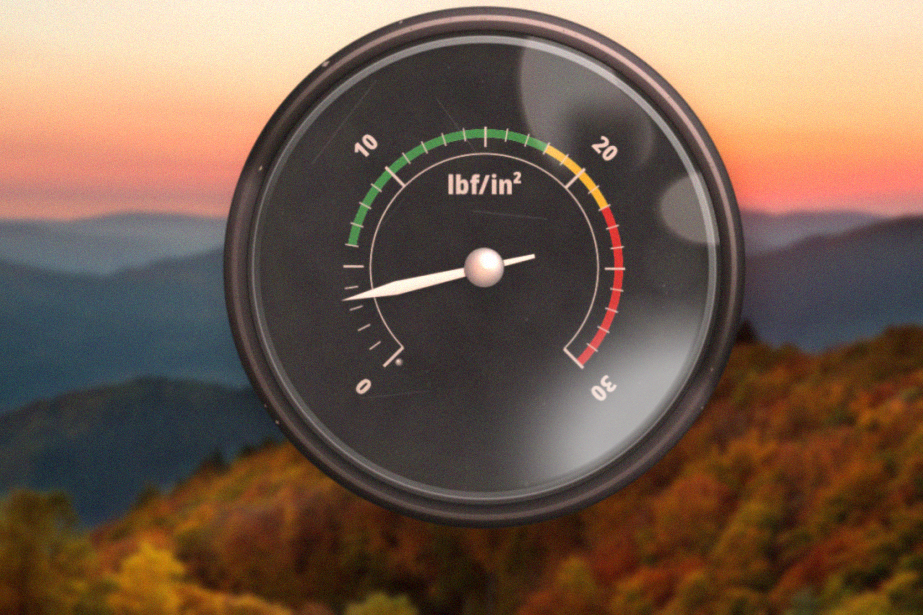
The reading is 3.5 psi
